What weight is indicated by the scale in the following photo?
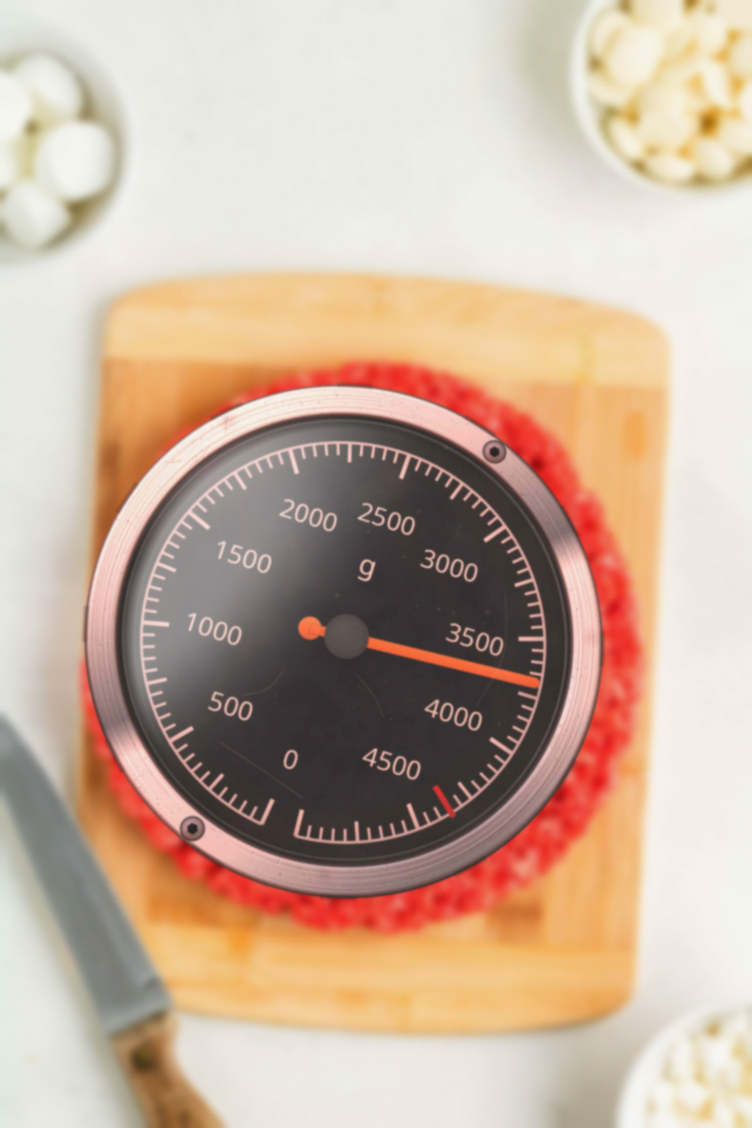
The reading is 3700 g
